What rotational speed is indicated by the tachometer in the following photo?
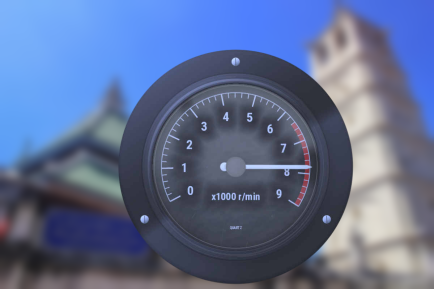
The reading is 7800 rpm
